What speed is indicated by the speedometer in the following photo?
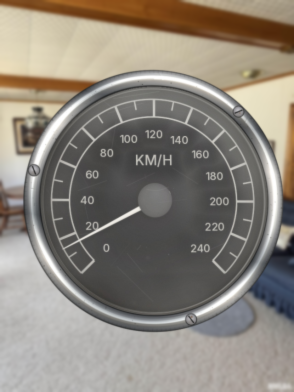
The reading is 15 km/h
